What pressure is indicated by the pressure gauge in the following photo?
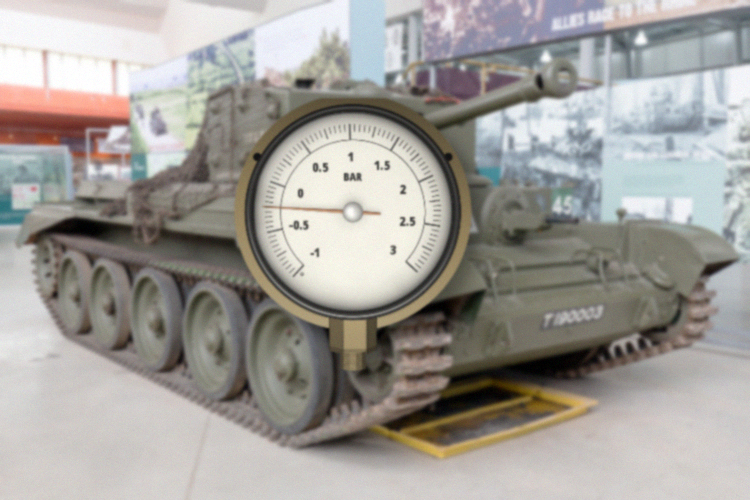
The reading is -0.25 bar
